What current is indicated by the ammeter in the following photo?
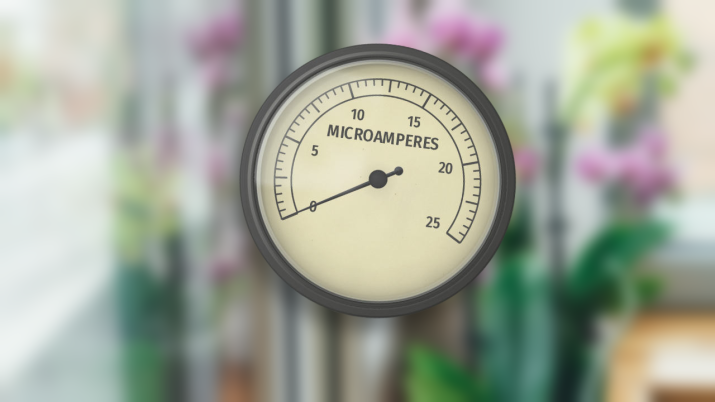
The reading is 0 µA
